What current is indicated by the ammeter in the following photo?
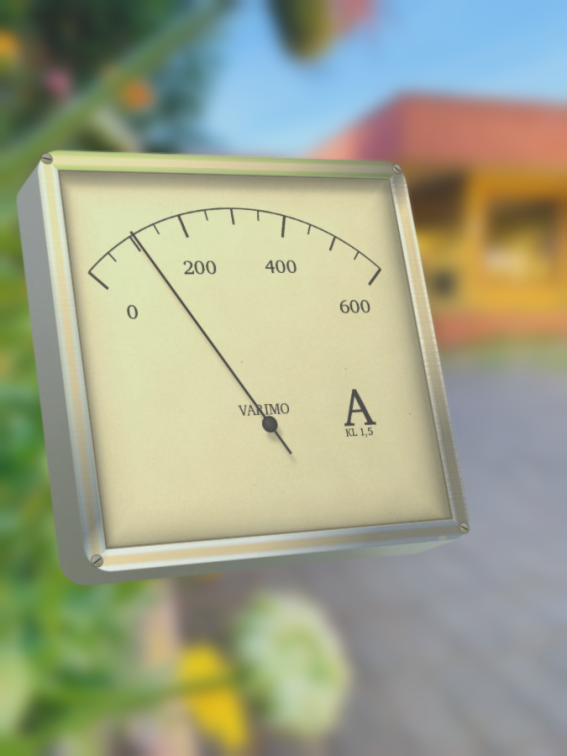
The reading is 100 A
